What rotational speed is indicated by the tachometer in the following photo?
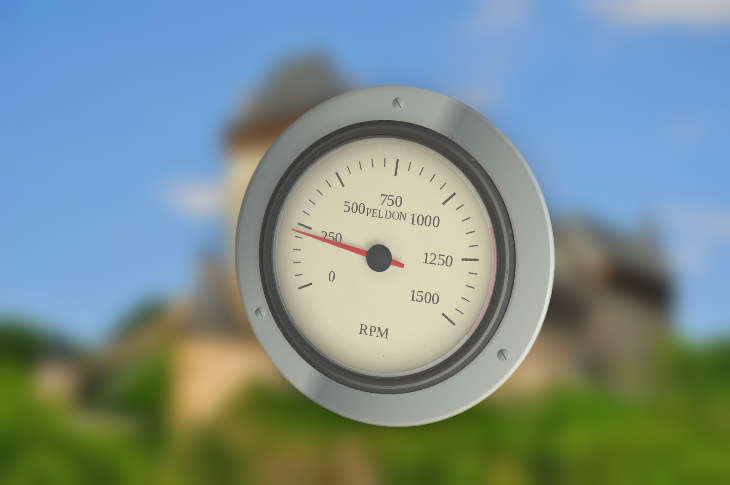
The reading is 225 rpm
